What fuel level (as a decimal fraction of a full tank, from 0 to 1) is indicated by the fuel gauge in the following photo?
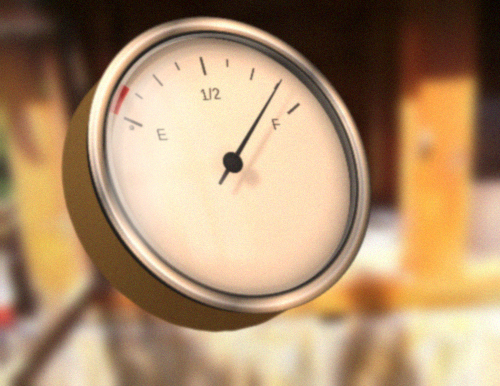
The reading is 0.875
